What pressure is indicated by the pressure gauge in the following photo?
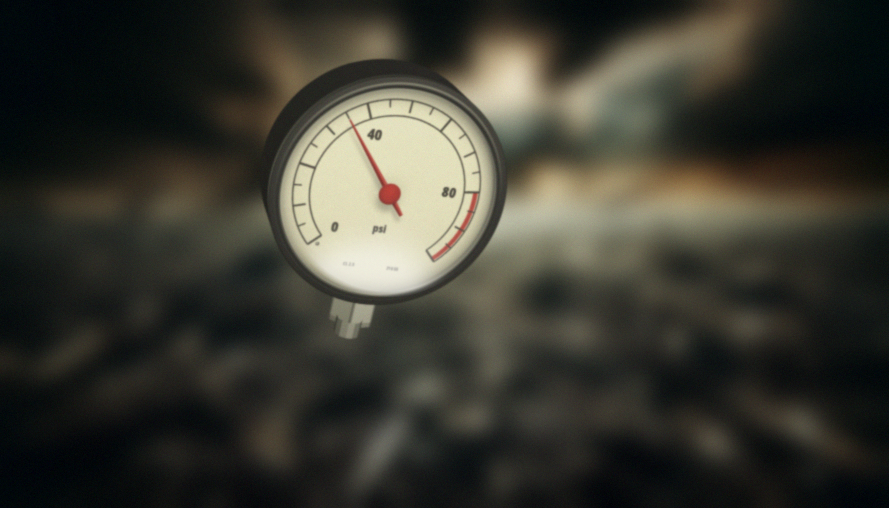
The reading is 35 psi
